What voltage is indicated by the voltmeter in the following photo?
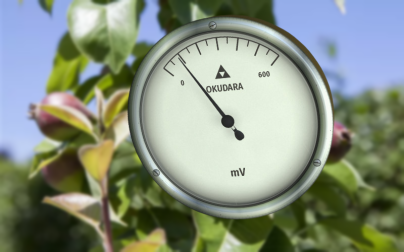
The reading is 100 mV
